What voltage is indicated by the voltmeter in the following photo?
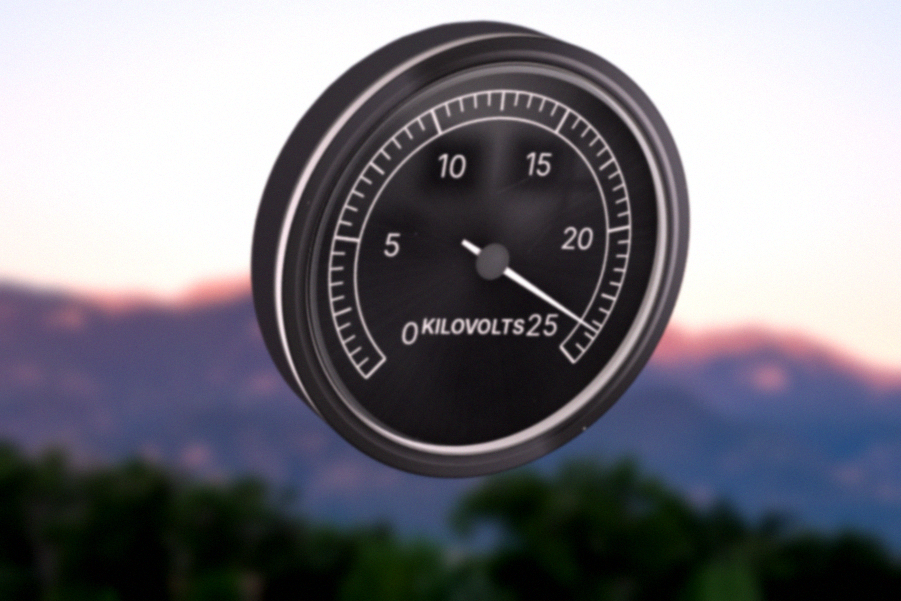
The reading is 23.75 kV
